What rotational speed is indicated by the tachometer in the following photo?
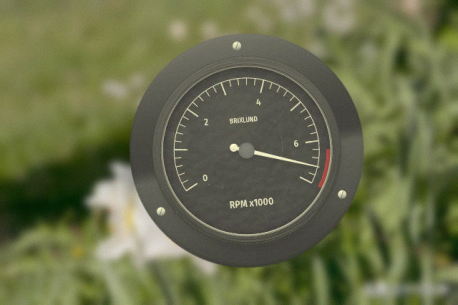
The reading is 6600 rpm
